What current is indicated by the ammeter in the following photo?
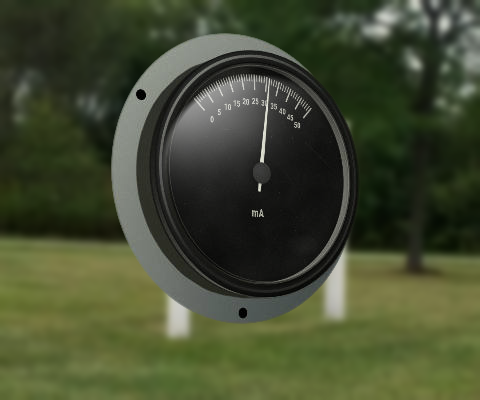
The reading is 30 mA
